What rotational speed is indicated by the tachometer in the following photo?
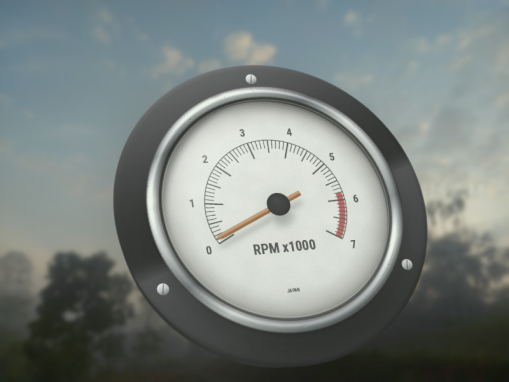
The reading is 100 rpm
